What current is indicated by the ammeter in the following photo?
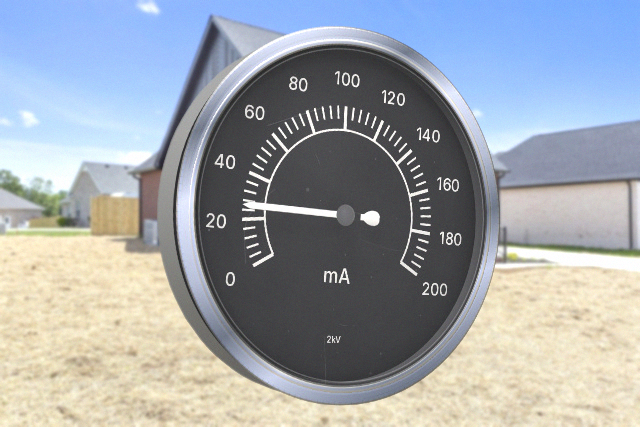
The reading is 26 mA
